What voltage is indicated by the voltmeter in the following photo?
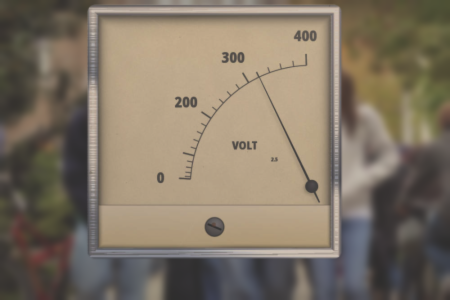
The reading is 320 V
